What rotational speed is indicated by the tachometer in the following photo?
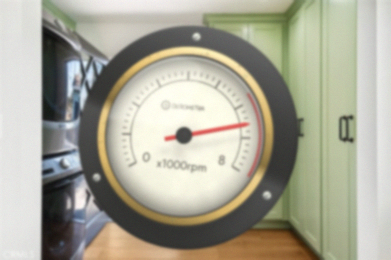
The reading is 6600 rpm
